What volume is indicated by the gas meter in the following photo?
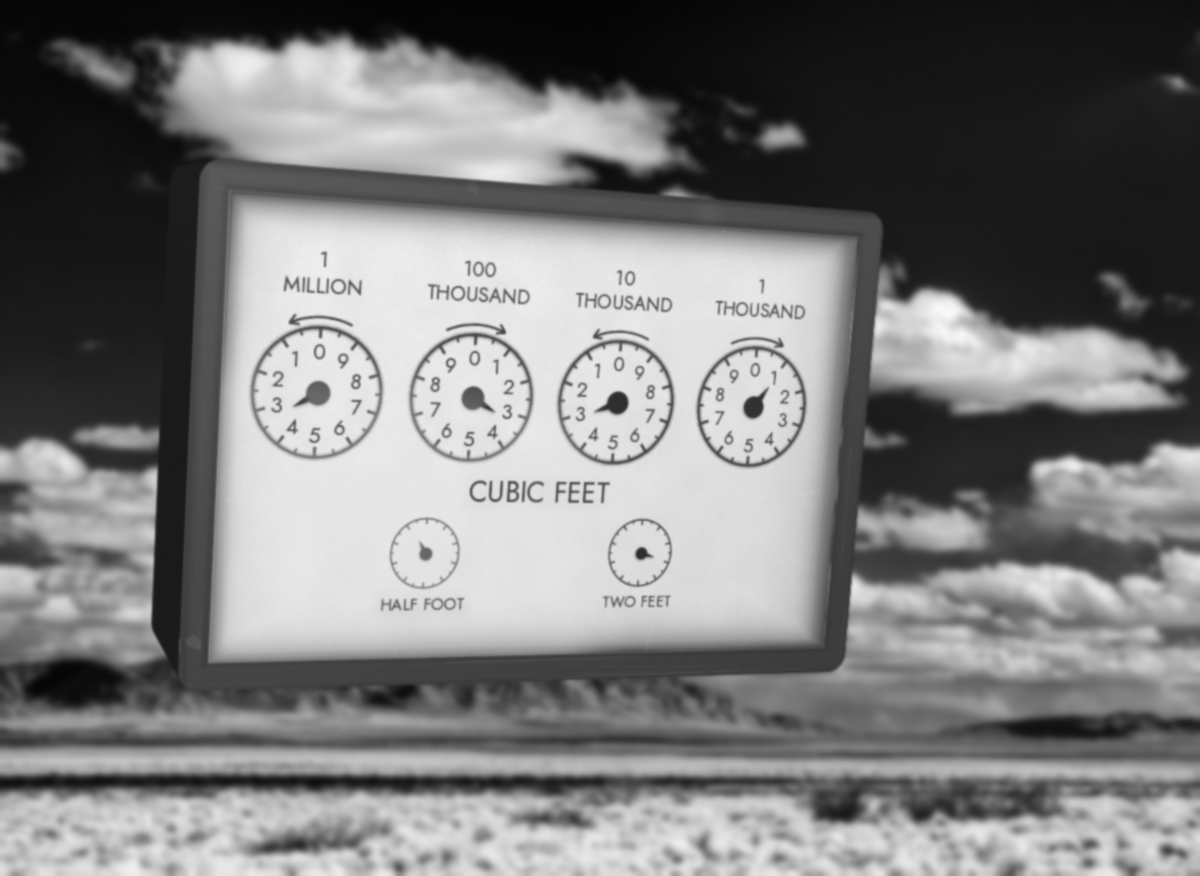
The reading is 333100 ft³
